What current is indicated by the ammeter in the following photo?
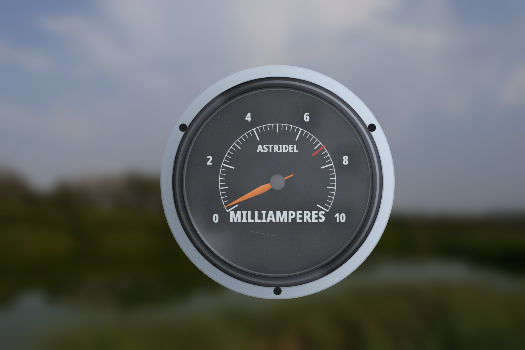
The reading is 0.2 mA
